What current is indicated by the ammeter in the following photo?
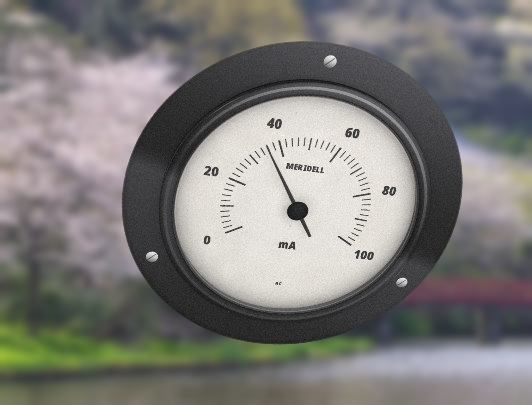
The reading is 36 mA
